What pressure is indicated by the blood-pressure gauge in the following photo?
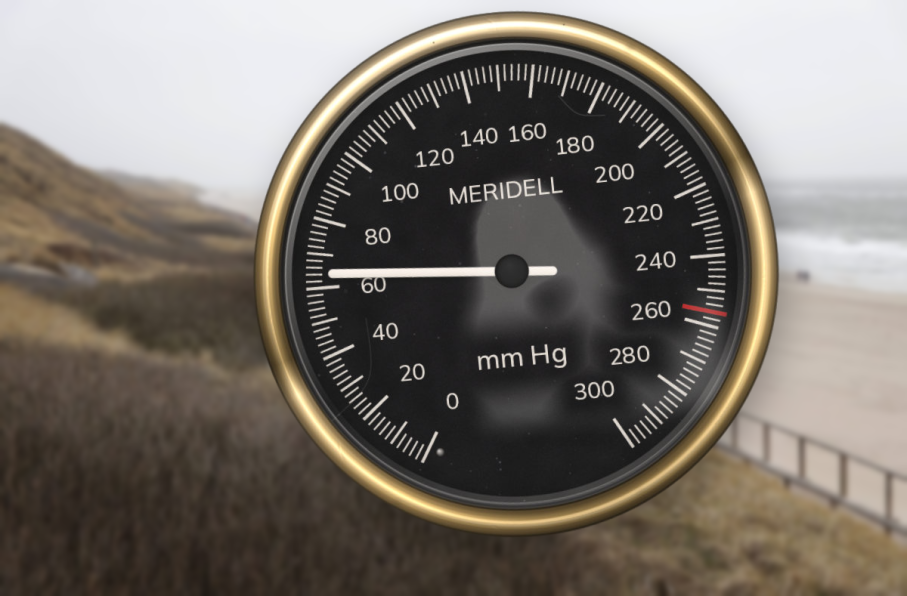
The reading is 64 mmHg
